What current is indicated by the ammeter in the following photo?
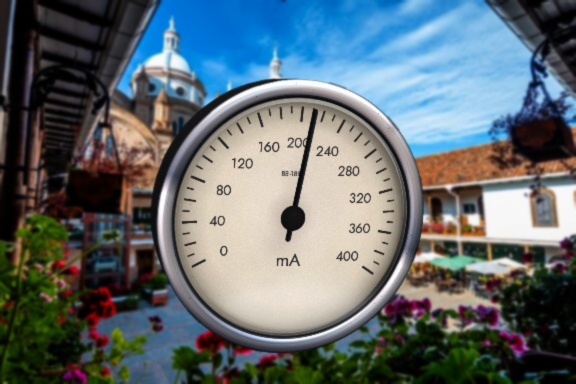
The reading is 210 mA
